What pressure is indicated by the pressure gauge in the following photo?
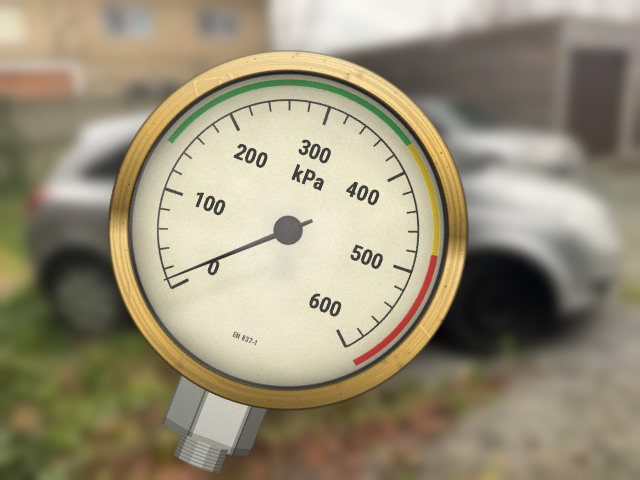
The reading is 10 kPa
